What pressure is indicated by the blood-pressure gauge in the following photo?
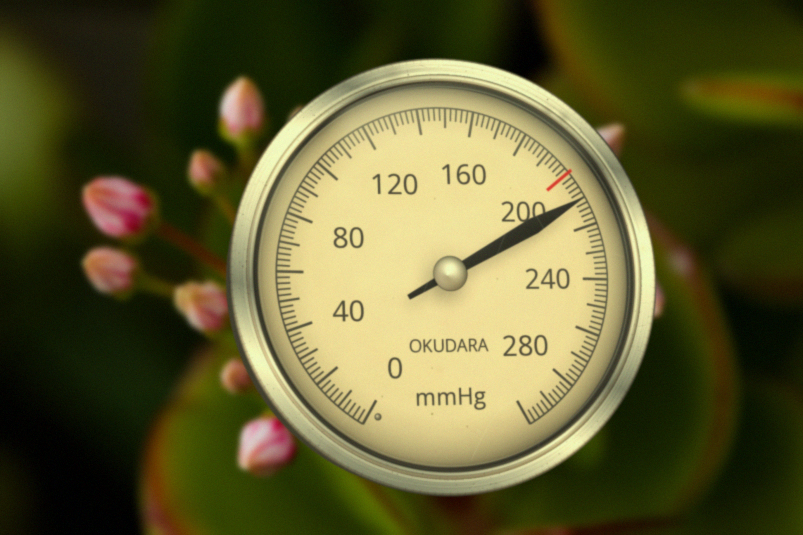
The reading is 210 mmHg
